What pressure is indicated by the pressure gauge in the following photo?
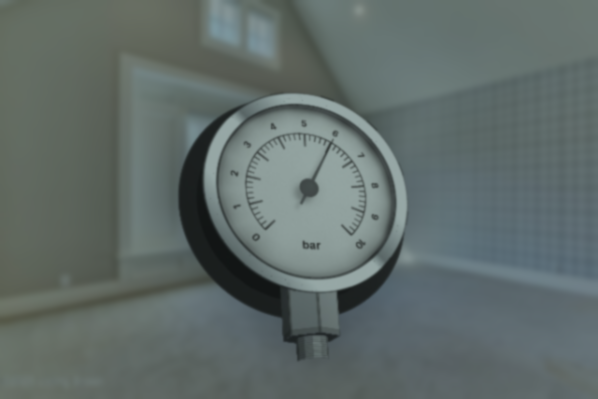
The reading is 6 bar
